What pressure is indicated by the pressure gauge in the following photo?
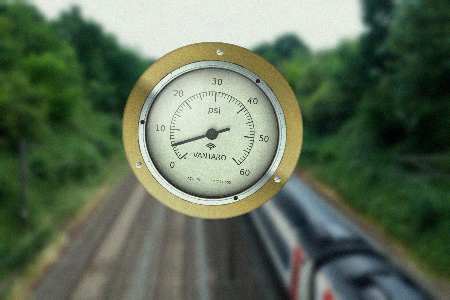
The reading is 5 psi
